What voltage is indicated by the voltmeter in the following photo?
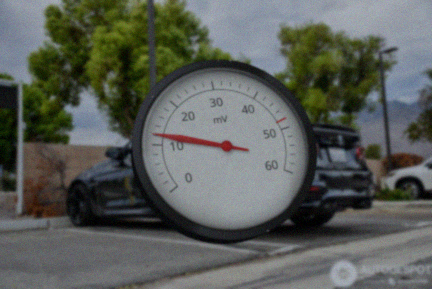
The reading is 12 mV
